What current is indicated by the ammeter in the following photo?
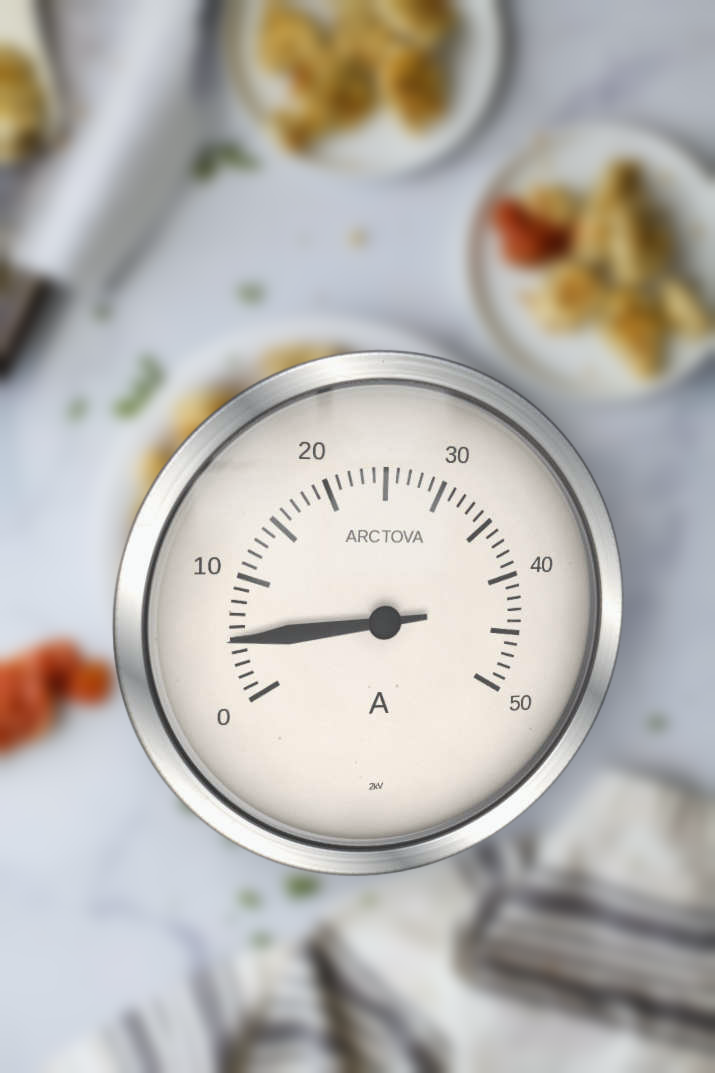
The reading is 5 A
